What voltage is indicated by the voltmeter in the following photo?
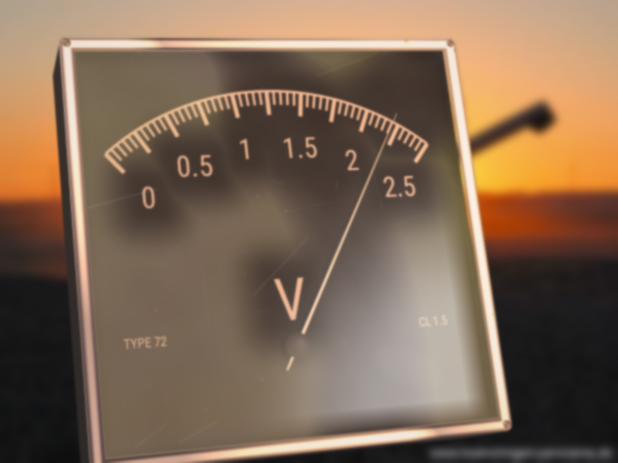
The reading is 2.2 V
